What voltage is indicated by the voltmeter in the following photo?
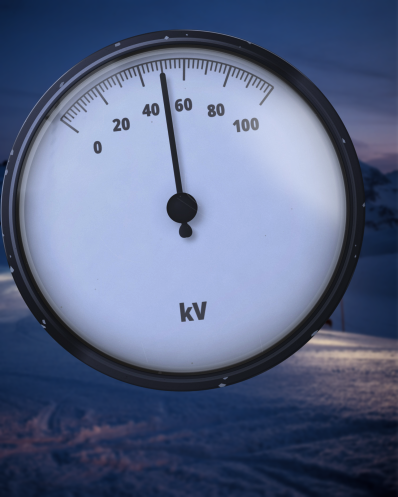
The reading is 50 kV
